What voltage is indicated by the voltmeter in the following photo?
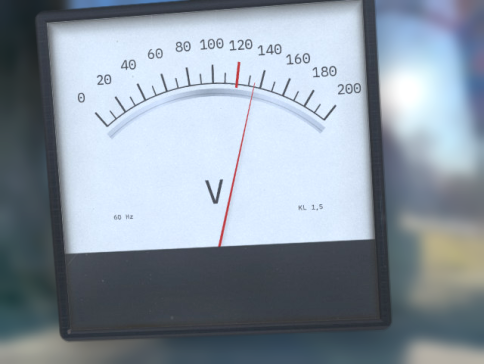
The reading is 135 V
